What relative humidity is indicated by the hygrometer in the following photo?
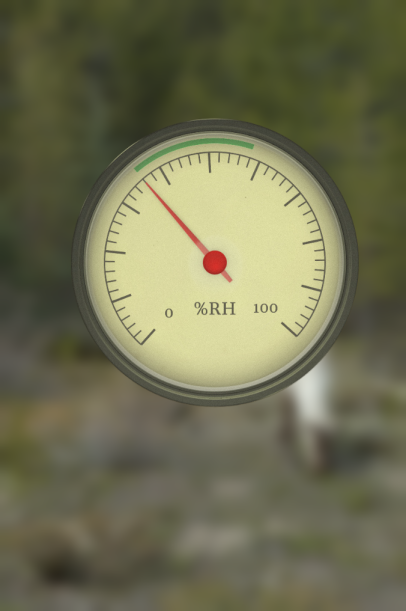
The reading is 36 %
